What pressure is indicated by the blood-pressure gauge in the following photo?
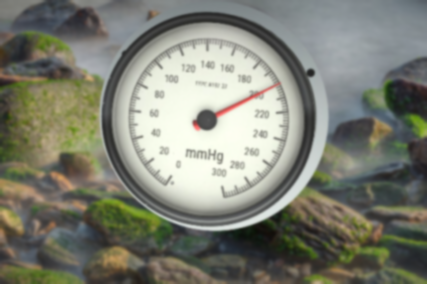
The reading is 200 mmHg
